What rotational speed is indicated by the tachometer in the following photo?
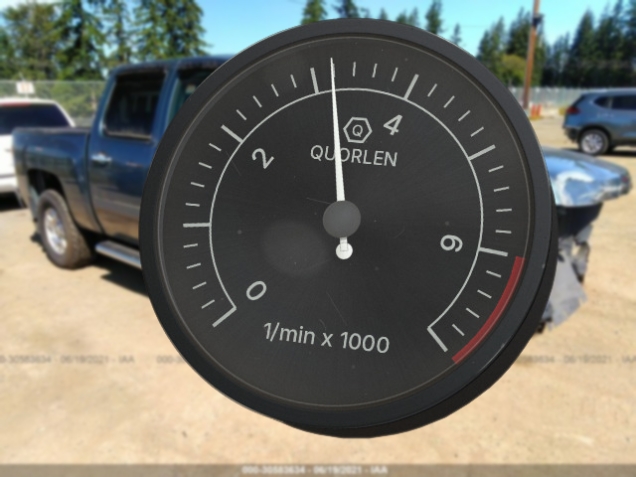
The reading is 3200 rpm
